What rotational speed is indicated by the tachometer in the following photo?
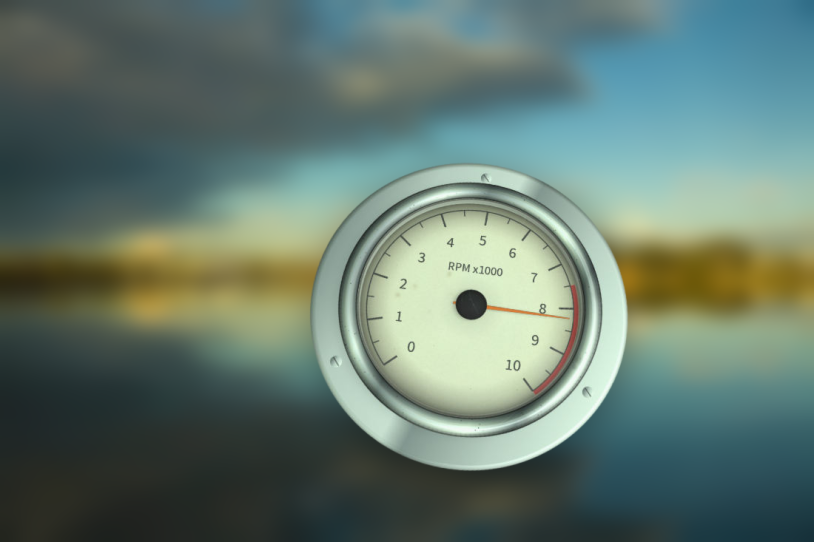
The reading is 8250 rpm
